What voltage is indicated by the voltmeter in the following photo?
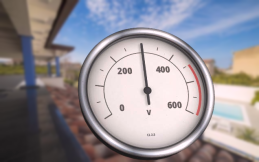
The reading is 300 V
